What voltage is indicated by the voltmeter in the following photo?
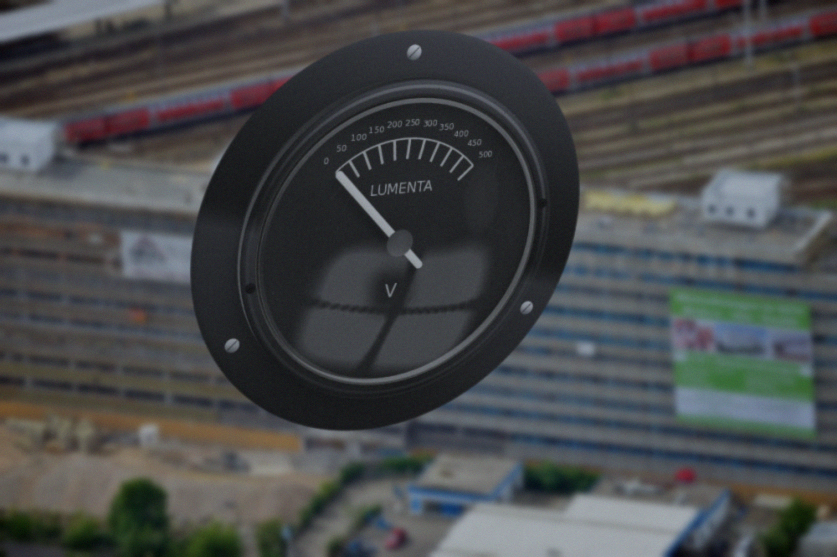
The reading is 0 V
